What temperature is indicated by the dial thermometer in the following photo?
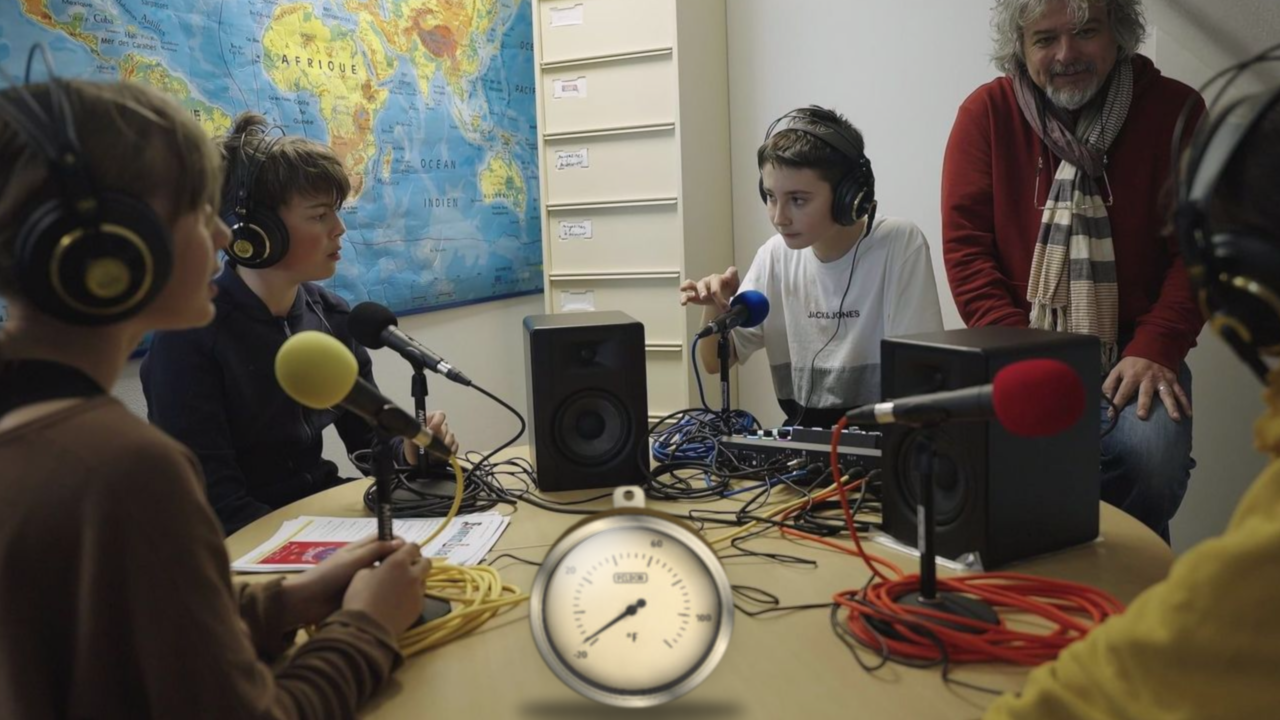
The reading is -16 °F
